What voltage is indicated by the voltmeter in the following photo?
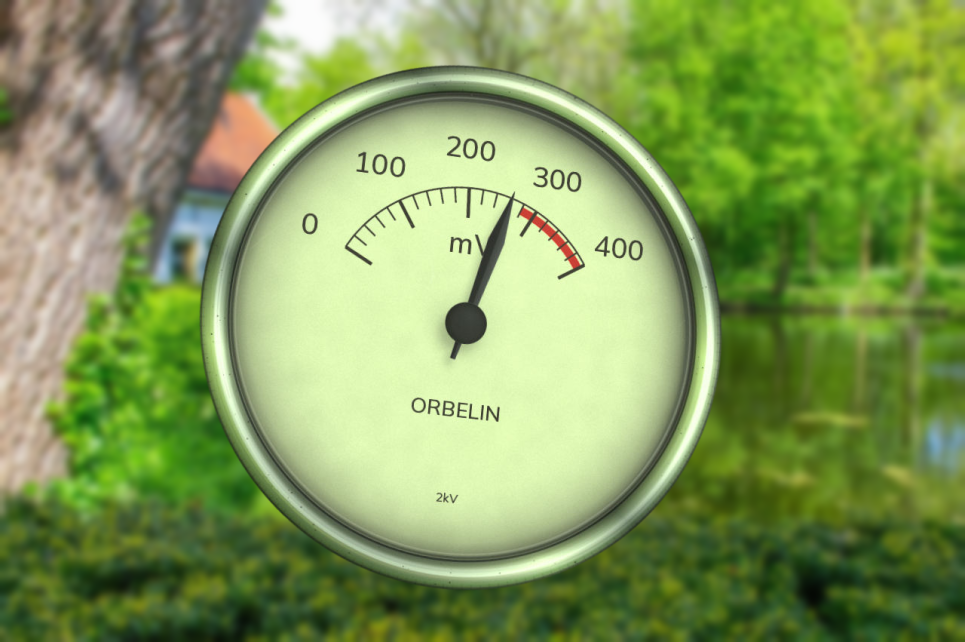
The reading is 260 mV
